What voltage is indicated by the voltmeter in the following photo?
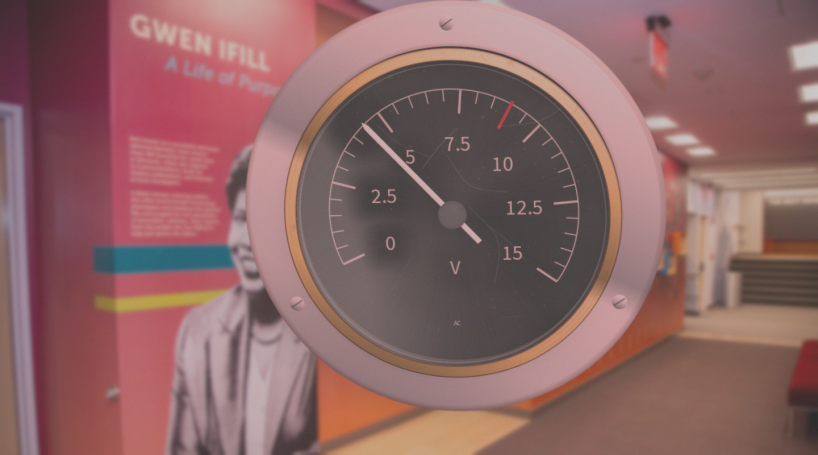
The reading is 4.5 V
